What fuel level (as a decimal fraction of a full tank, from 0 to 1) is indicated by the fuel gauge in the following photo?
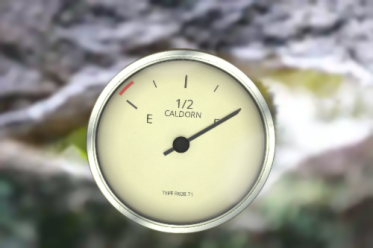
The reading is 1
